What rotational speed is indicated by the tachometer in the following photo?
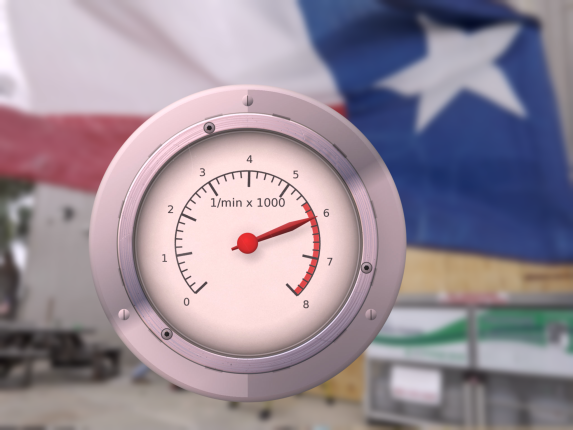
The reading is 6000 rpm
